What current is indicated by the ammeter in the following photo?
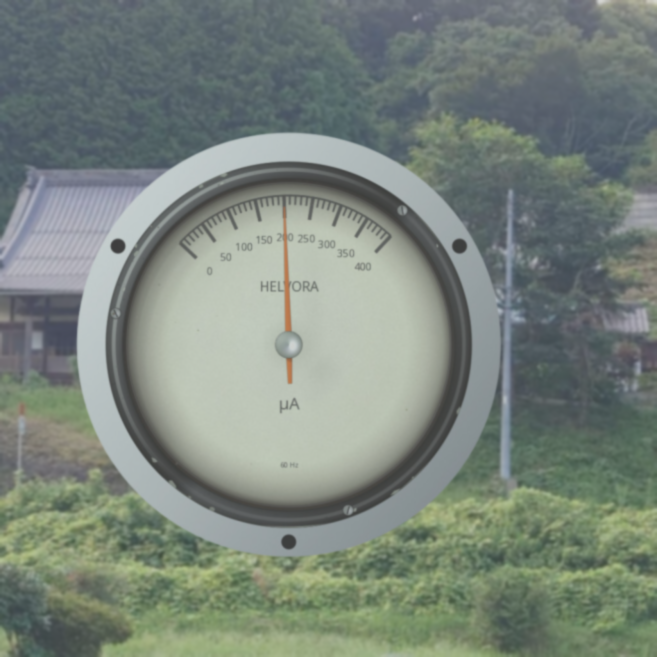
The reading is 200 µA
